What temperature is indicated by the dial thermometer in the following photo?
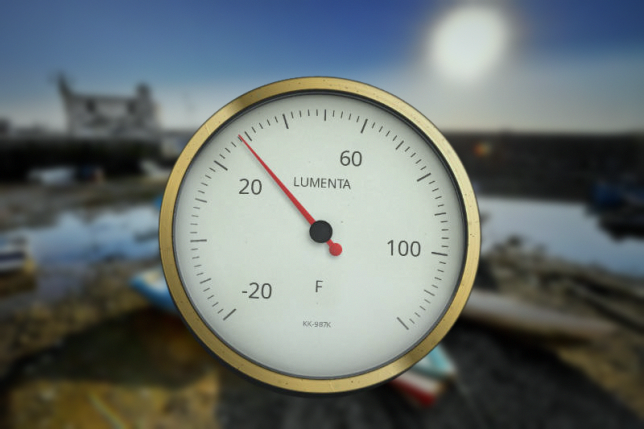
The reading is 28 °F
